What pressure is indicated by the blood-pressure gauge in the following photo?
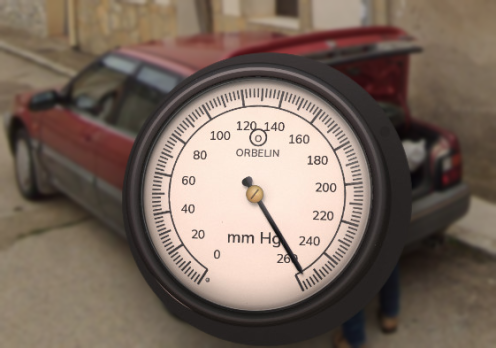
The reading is 256 mmHg
